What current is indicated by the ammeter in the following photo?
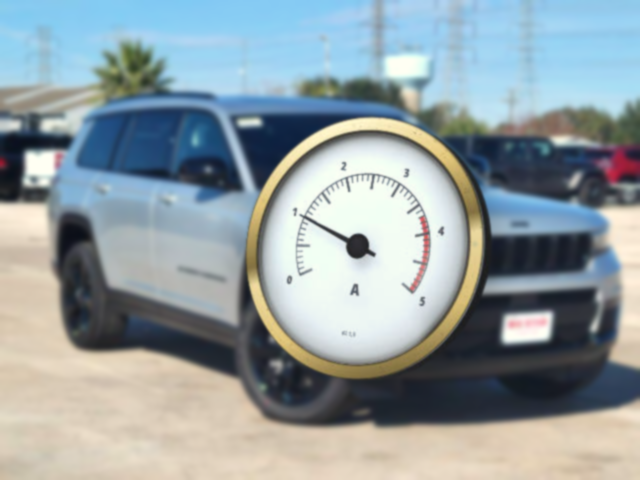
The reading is 1 A
